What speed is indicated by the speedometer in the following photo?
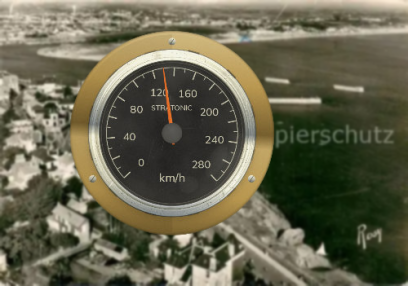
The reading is 130 km/h
